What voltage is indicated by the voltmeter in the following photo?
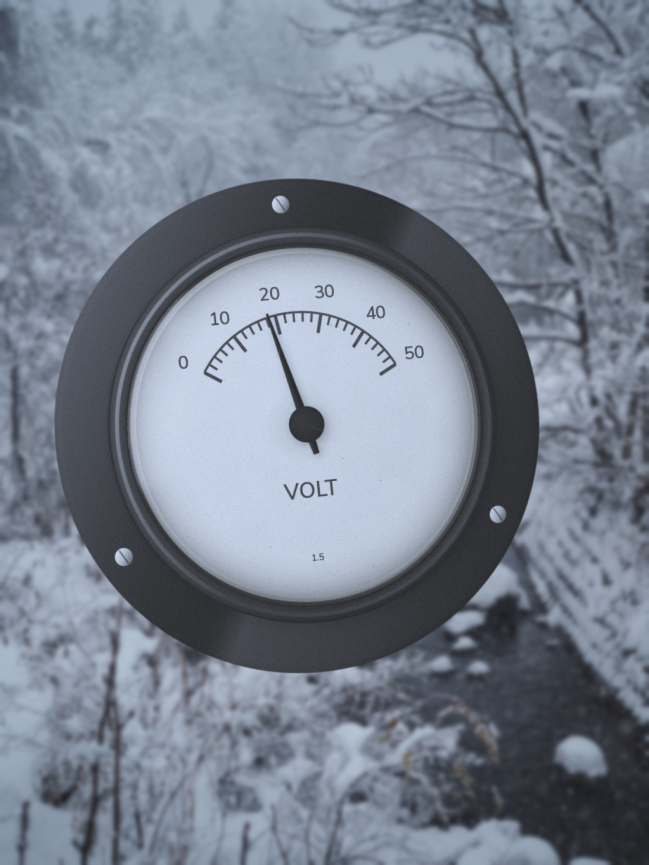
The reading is 18 V
